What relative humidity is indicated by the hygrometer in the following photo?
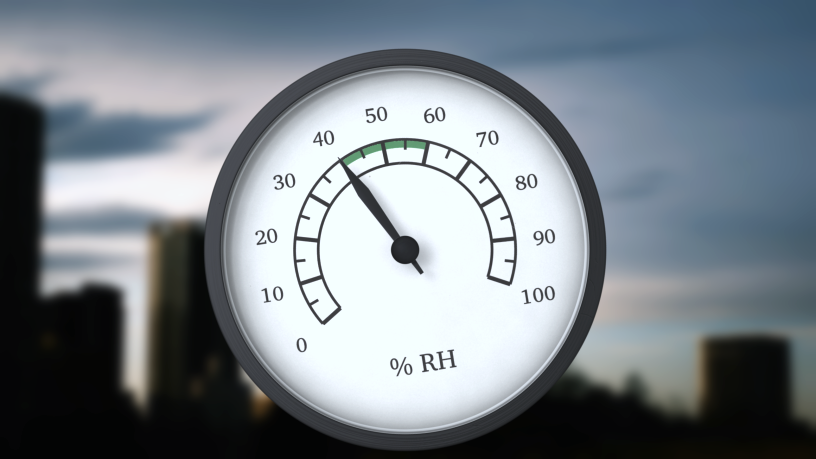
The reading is 40 %
